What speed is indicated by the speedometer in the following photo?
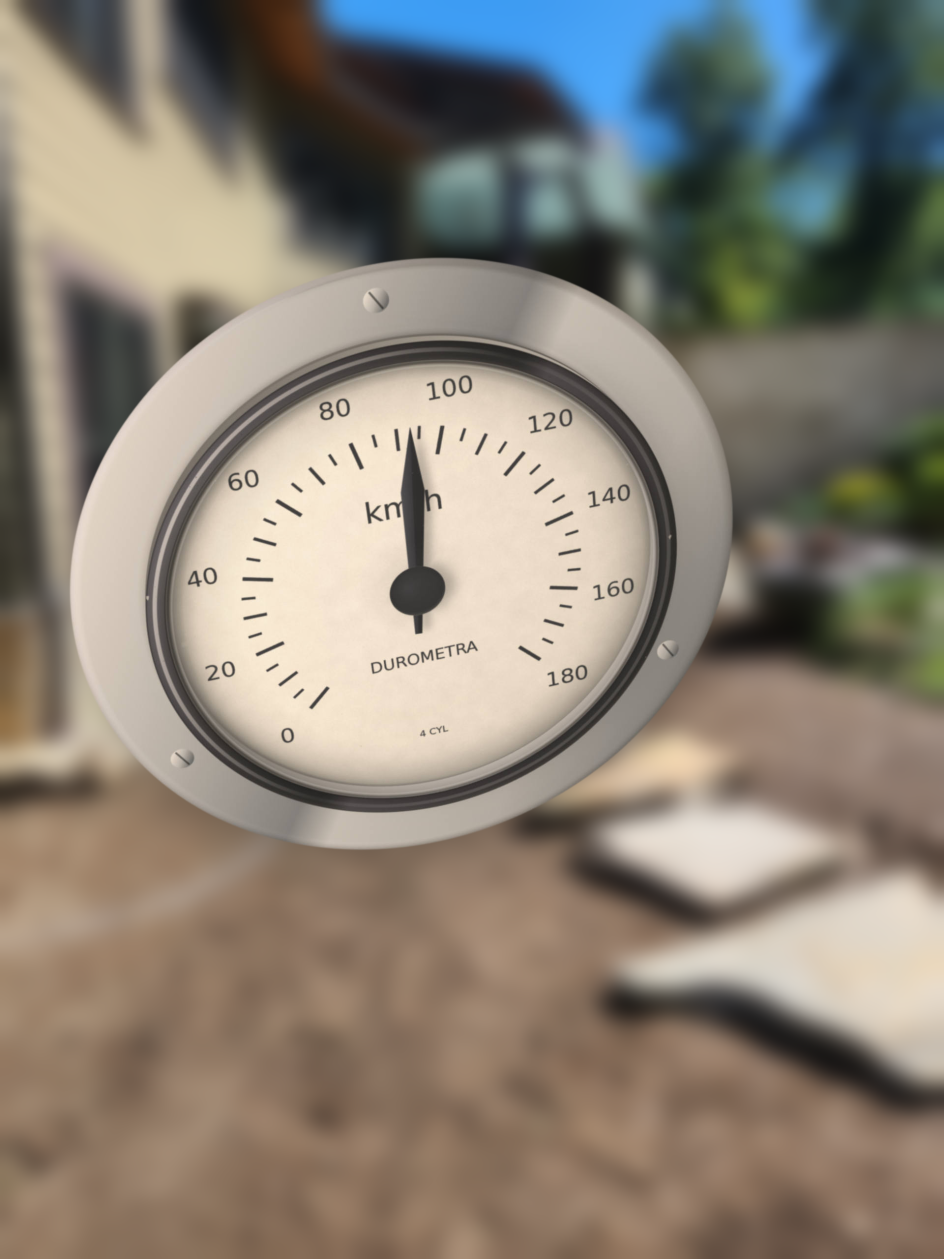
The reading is 92.5 km/h
